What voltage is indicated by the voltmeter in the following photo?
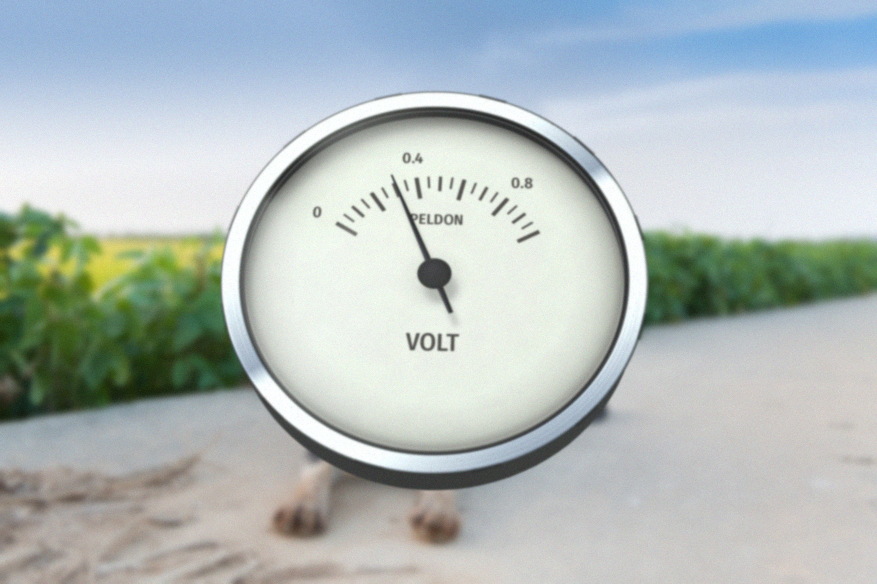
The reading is 0.3 V
